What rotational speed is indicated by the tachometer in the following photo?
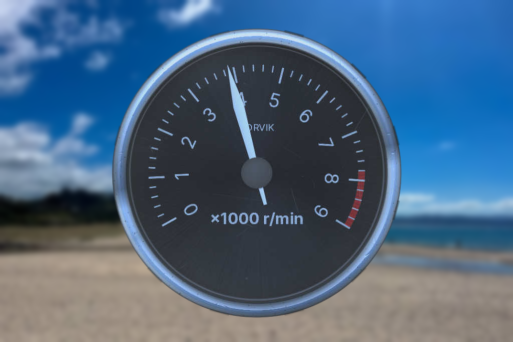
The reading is 3900 rpm
